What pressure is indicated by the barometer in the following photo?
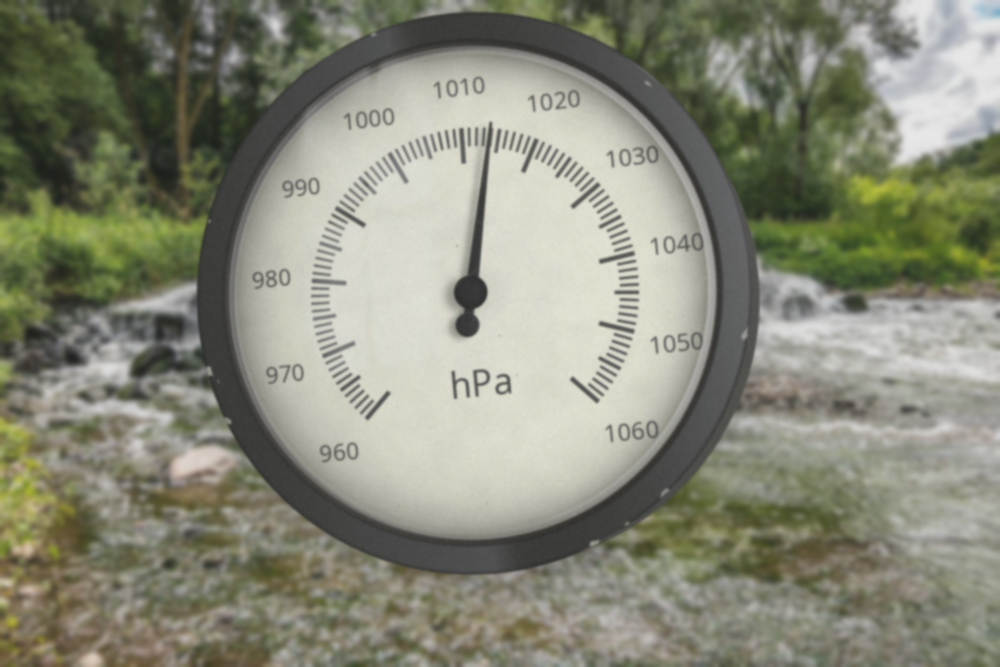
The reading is 1014 hPa
